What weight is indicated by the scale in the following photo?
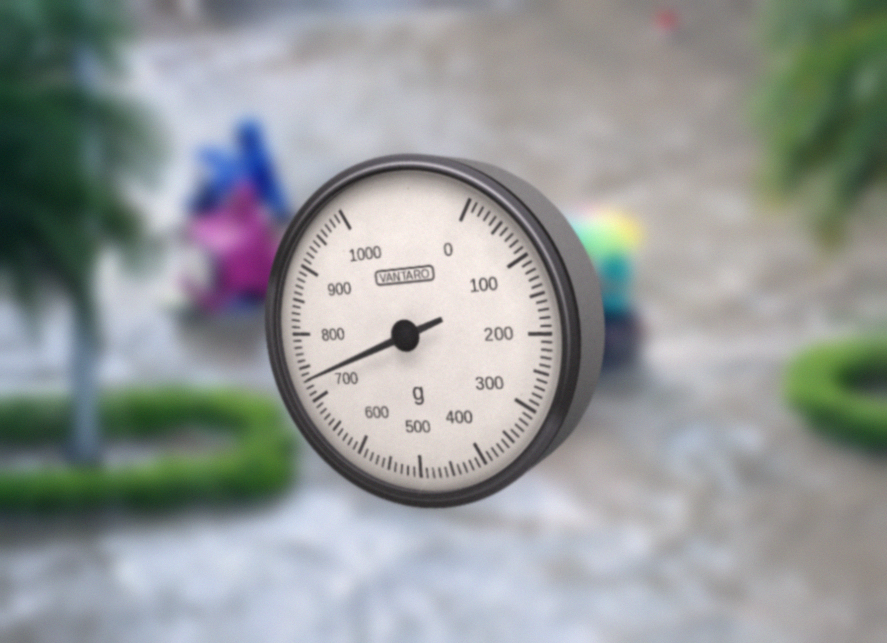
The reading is 730 g
